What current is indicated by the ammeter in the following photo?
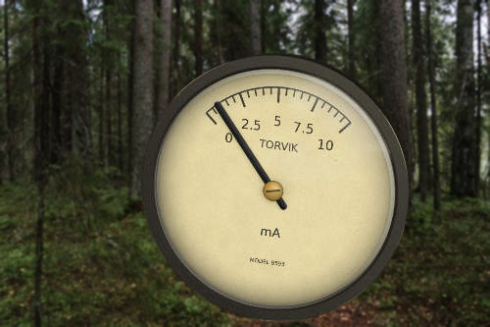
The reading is 1 mA
